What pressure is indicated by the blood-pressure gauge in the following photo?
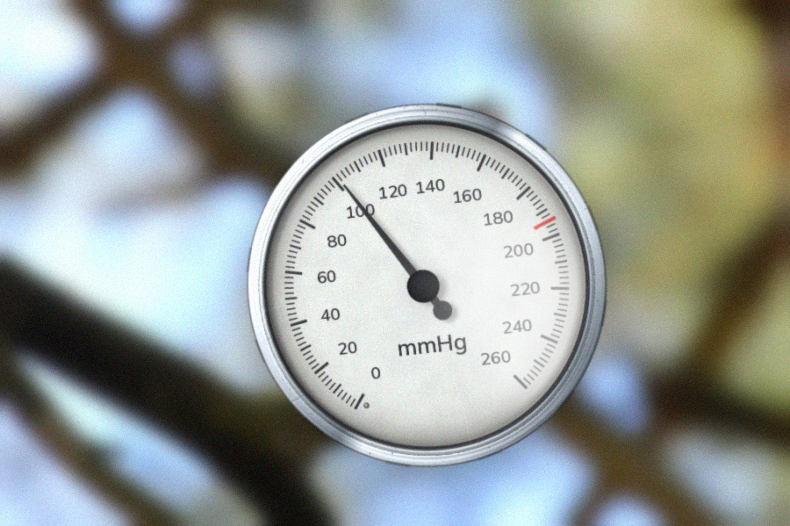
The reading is 102 mmHg
